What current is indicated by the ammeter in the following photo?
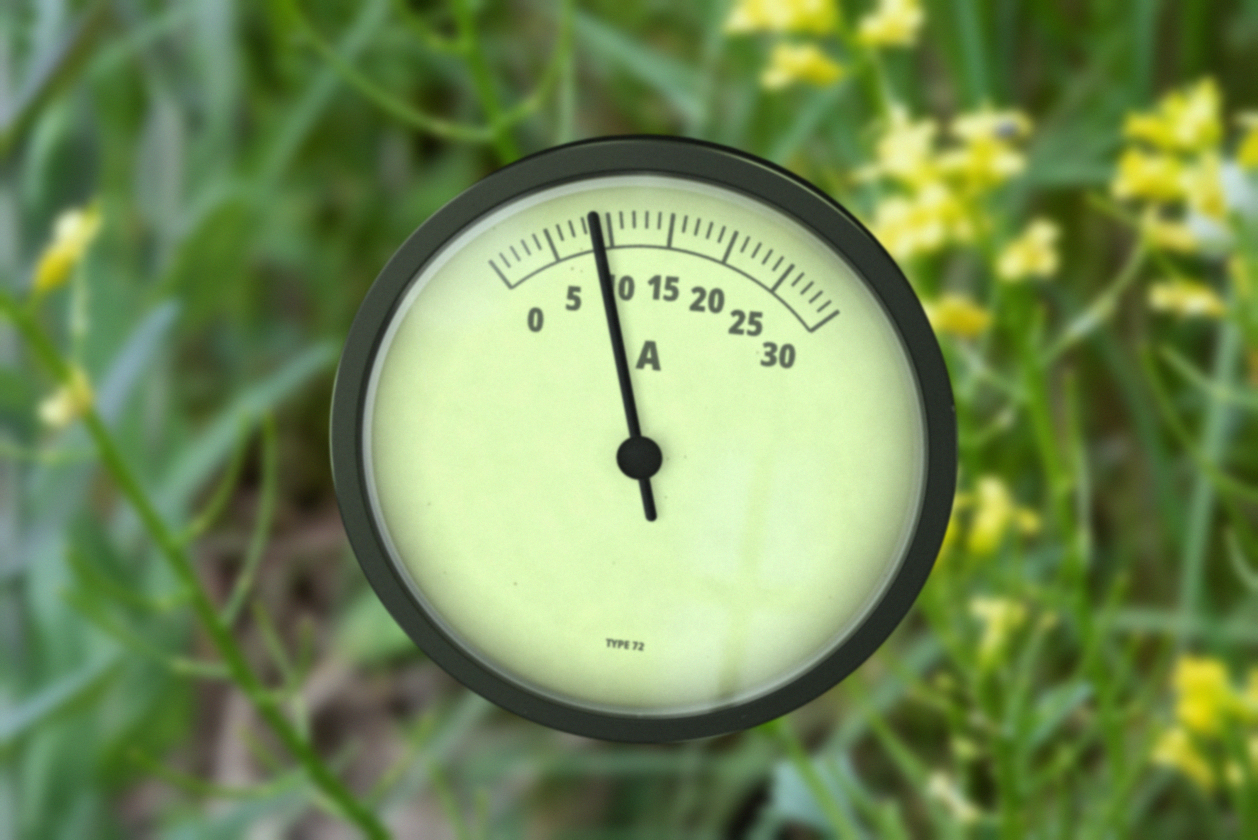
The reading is 9 A
